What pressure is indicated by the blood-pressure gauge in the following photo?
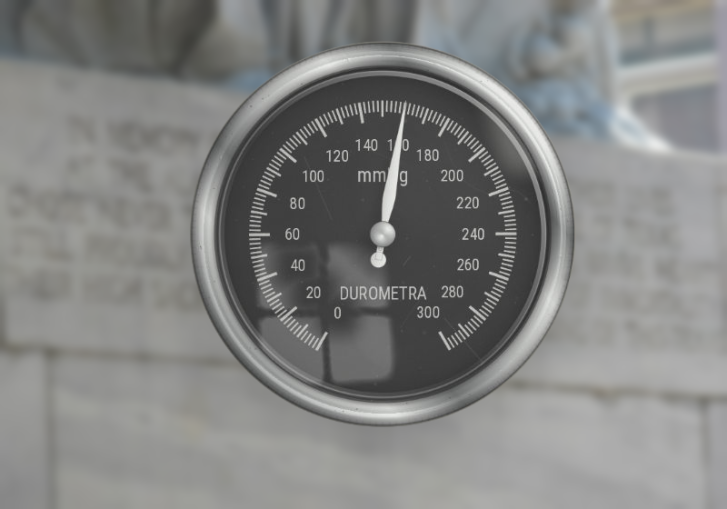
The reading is 160 mmHg
